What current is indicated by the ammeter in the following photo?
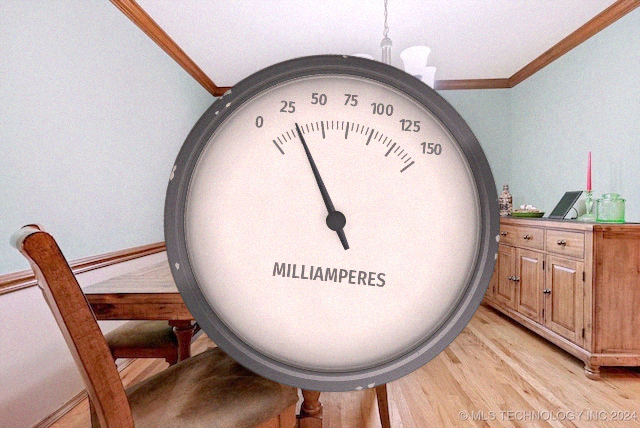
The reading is 25 mA
